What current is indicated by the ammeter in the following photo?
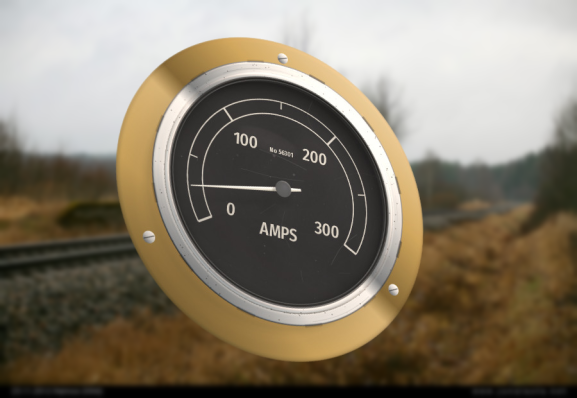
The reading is 25 A
